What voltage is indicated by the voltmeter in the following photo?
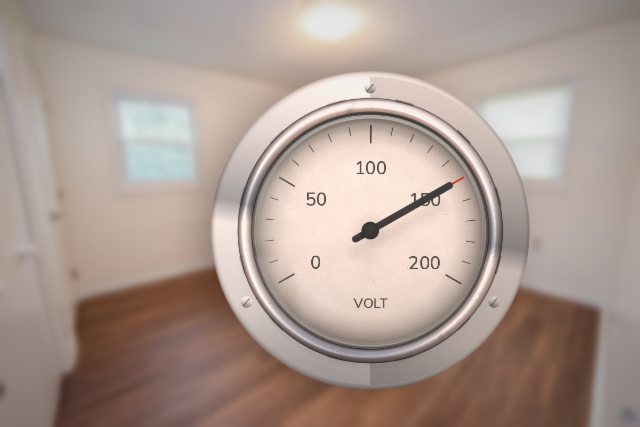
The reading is 150 V
